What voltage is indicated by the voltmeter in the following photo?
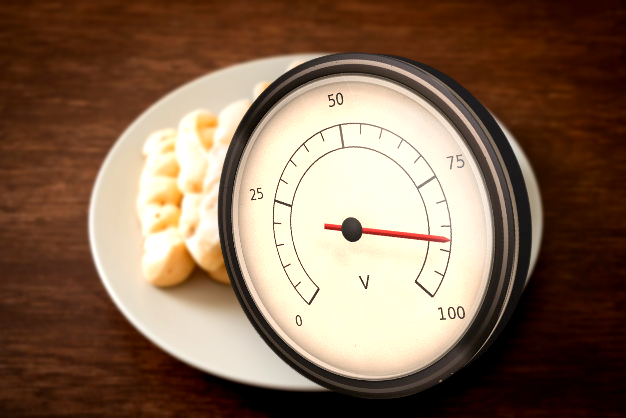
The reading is 87.5 V
